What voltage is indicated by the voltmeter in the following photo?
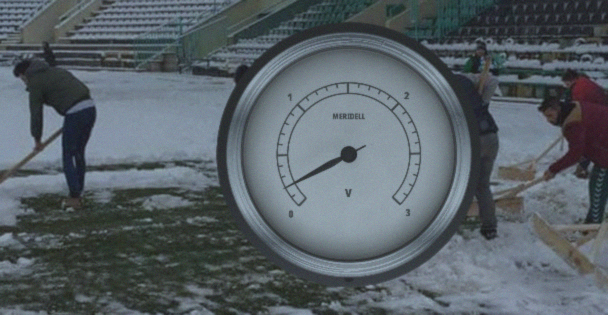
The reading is 0.2 V
